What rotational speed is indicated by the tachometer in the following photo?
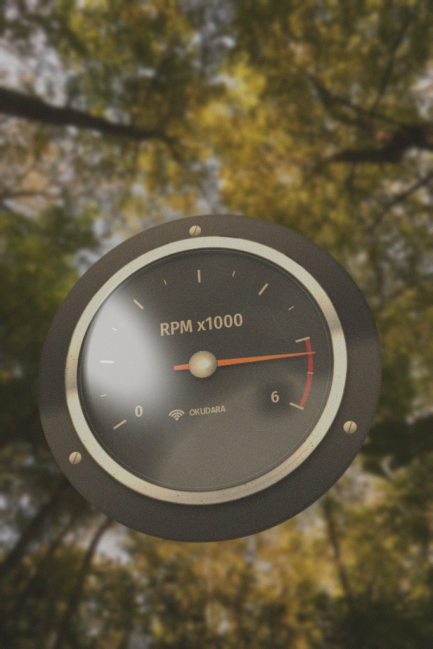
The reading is 5250 rpm
